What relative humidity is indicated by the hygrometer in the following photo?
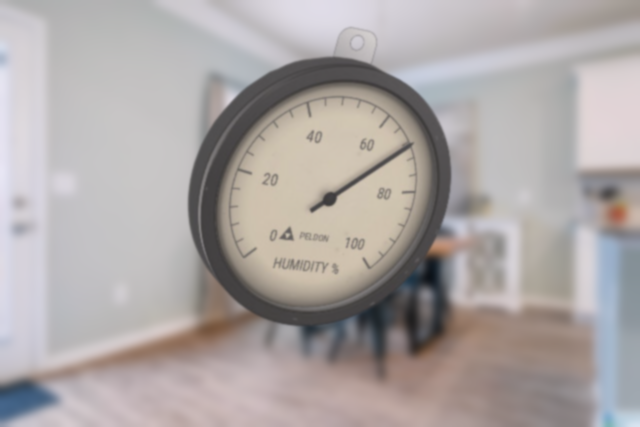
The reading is 68 %
